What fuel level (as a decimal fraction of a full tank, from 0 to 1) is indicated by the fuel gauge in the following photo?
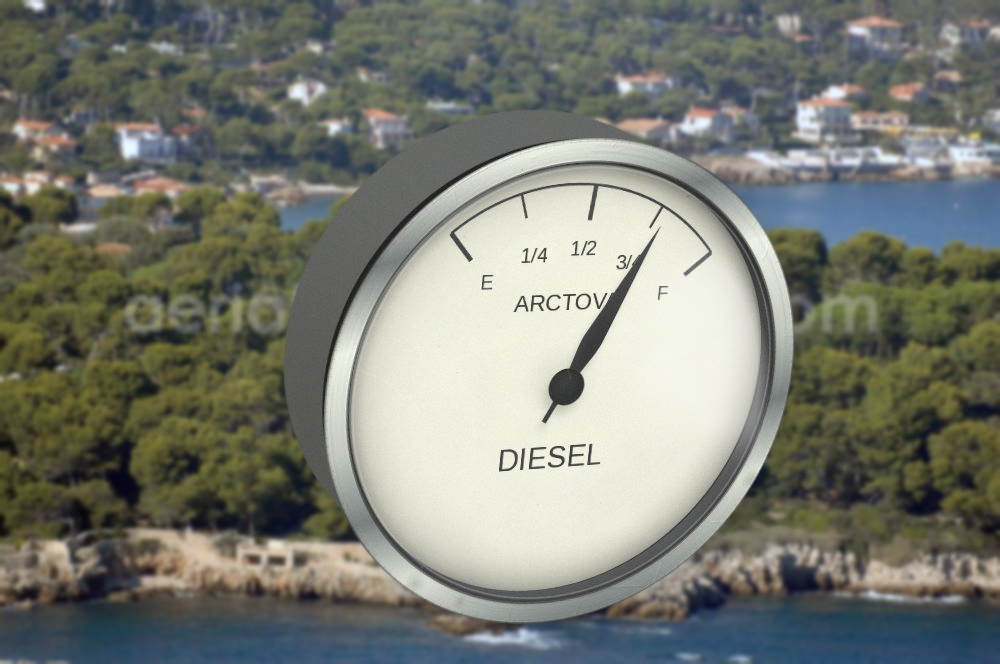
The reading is 0.75
